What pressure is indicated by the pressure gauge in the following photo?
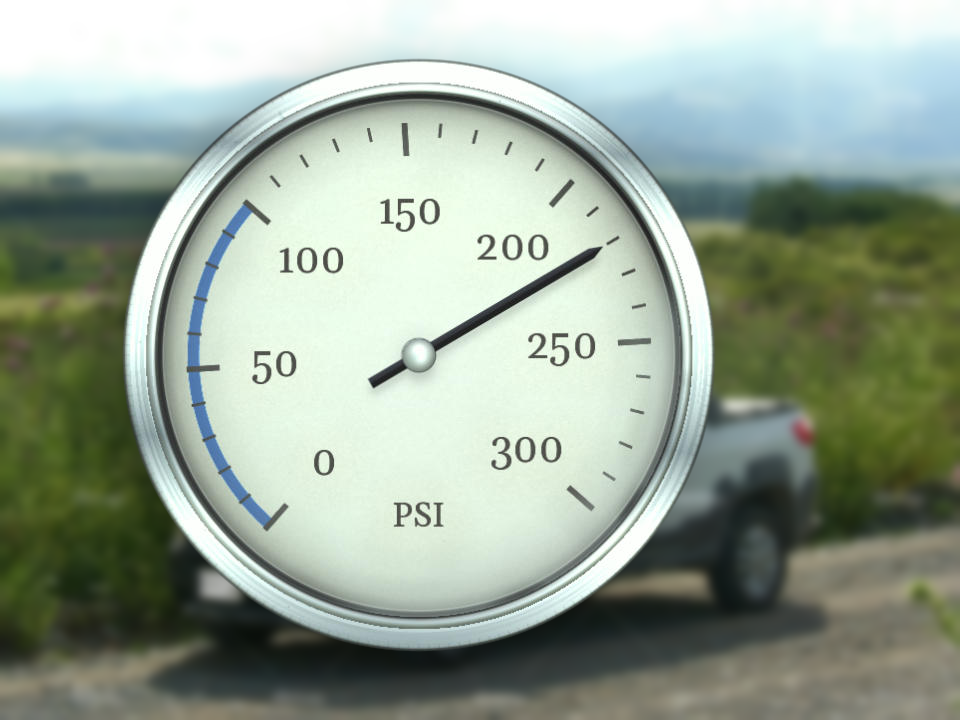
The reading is 220 psi
